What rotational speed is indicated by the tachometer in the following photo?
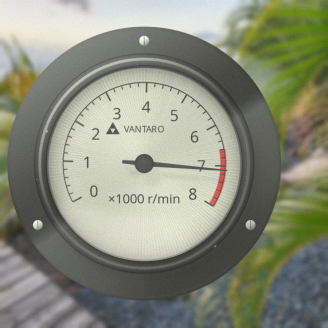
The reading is 7100 rpm
